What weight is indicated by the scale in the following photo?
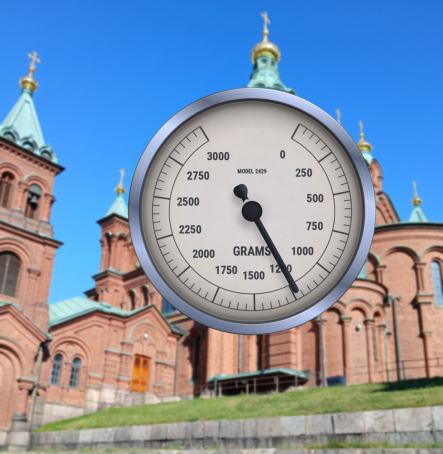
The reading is 1225 g
